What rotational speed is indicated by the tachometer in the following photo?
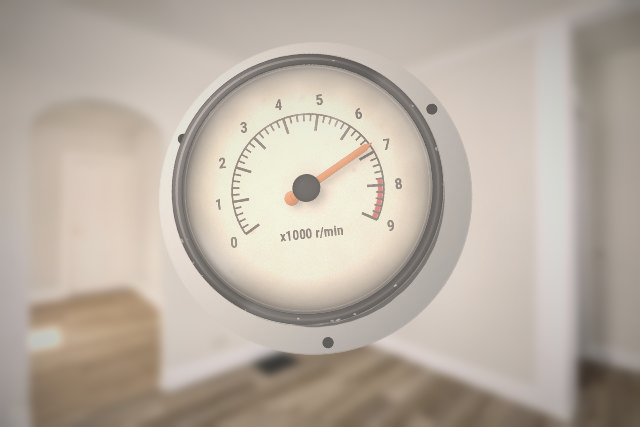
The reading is 6800 rpm
